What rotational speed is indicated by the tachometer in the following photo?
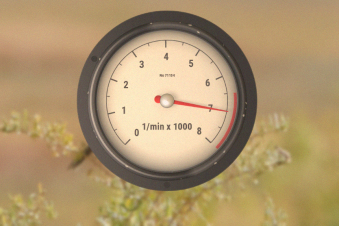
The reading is 7000 rpm
